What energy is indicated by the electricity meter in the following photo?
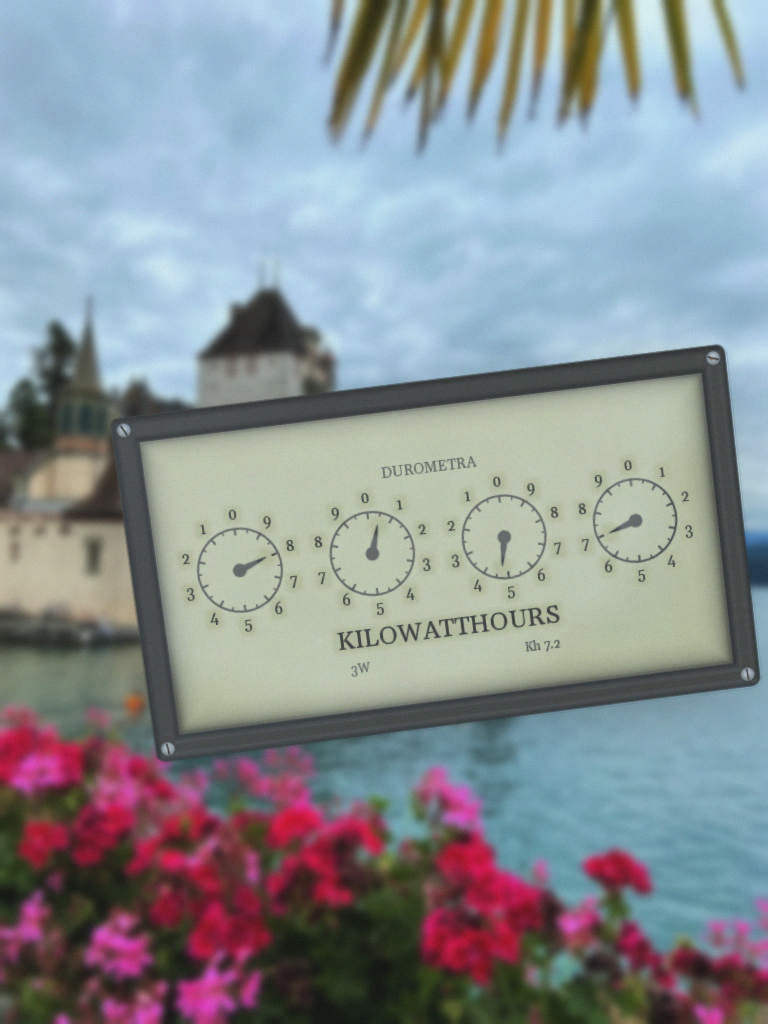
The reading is 8047 kWh
